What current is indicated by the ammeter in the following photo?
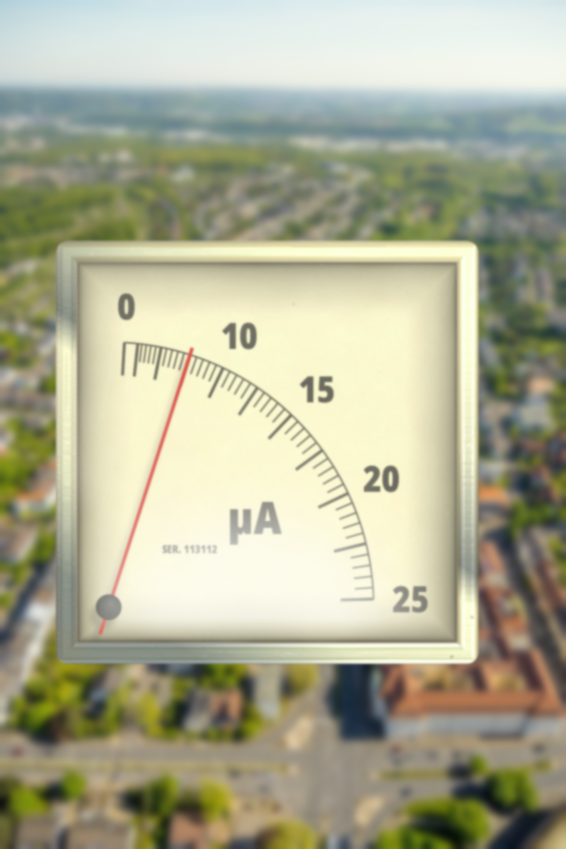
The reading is 7.5 µA
